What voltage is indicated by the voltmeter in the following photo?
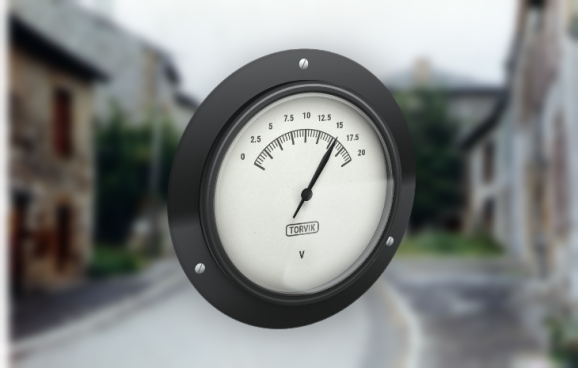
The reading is 15 V
